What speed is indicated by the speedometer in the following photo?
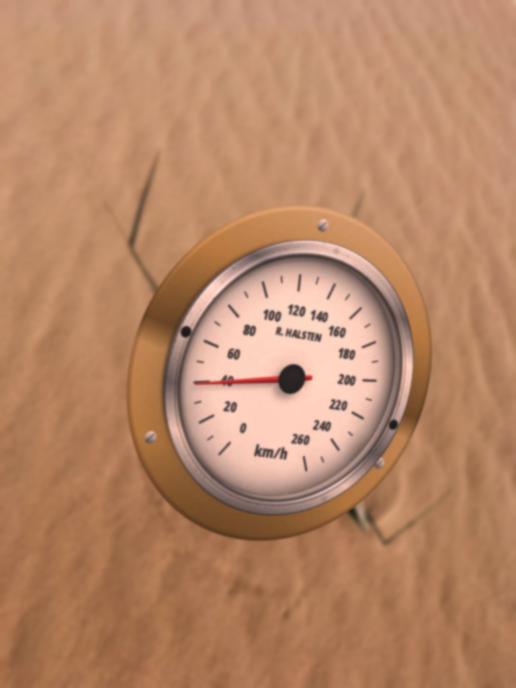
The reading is 40 km/h
